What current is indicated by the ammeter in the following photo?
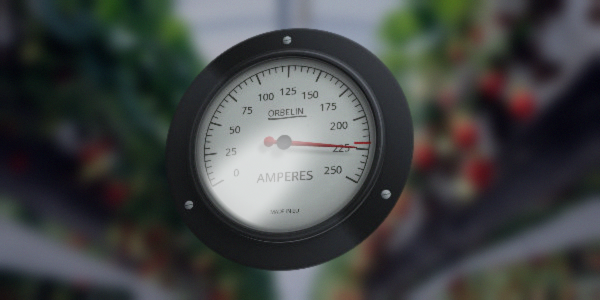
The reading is 225 A
